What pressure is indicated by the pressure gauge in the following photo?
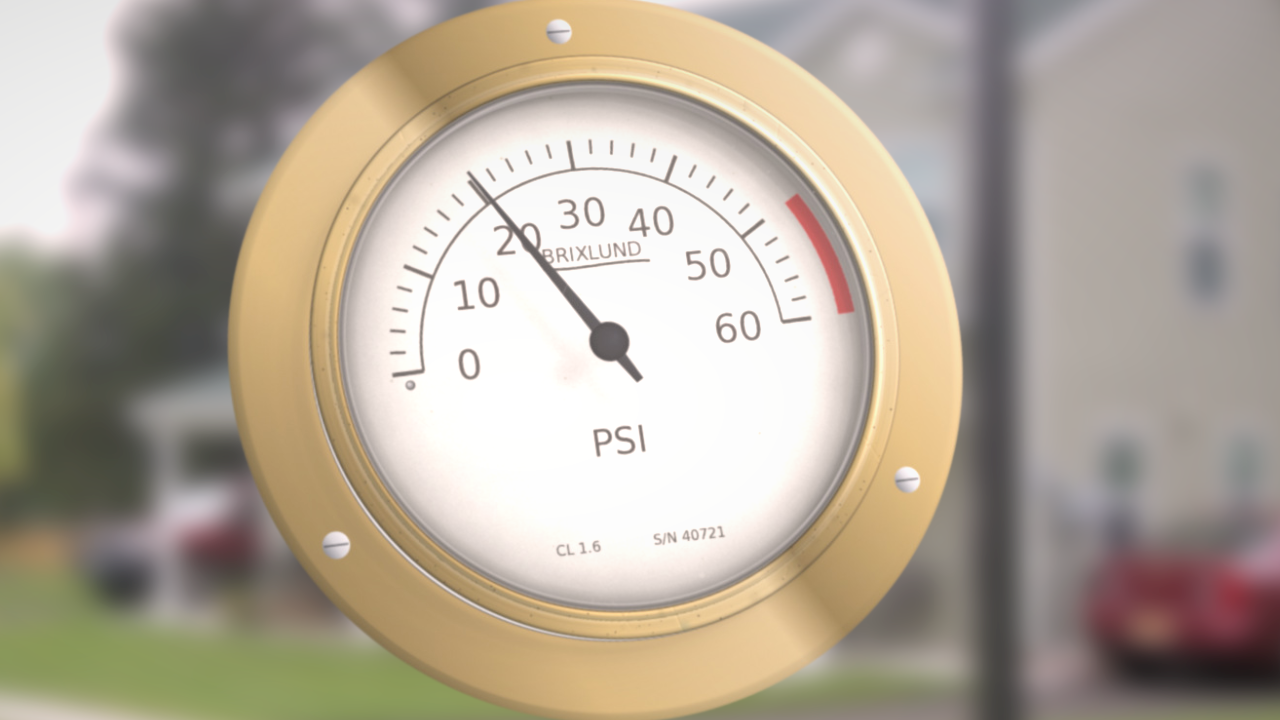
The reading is 20 psi
